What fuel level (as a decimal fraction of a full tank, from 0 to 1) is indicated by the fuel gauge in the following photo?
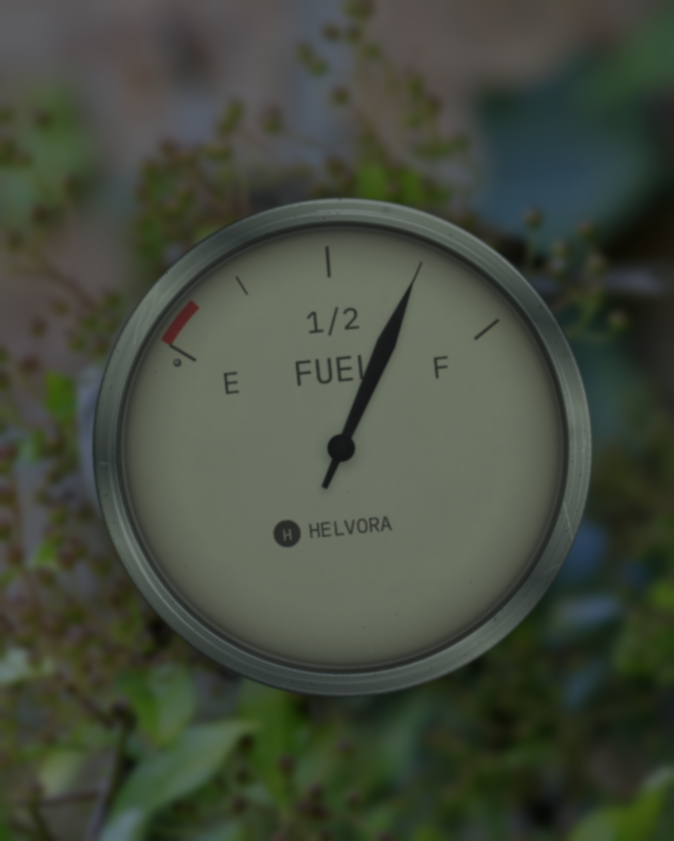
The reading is 0.75
